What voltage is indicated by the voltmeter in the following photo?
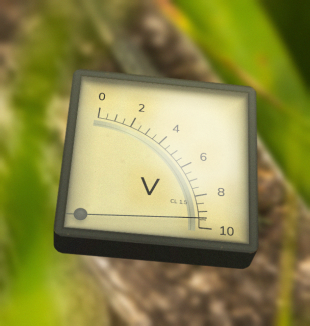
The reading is 9.5 V
